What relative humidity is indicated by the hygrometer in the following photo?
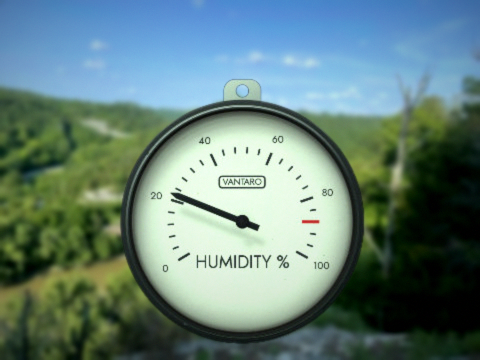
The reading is 22 %
